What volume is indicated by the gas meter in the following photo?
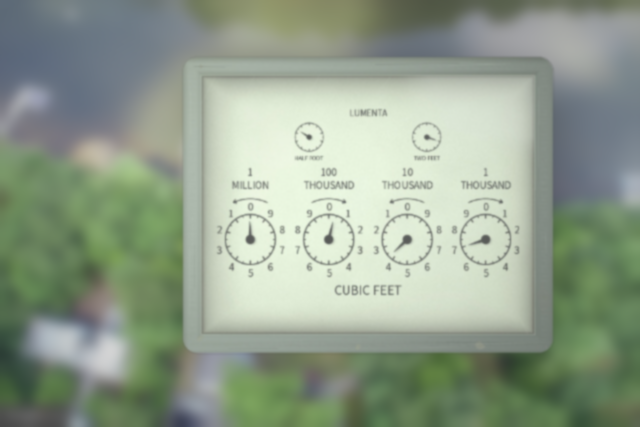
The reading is 3700 ft³
